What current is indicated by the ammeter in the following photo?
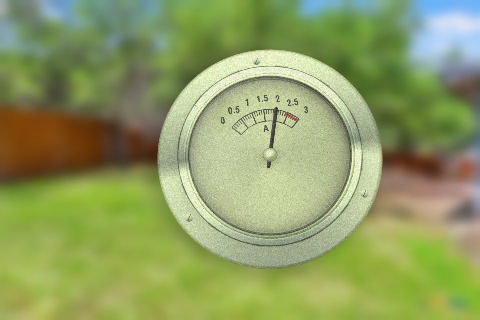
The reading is 2 A
